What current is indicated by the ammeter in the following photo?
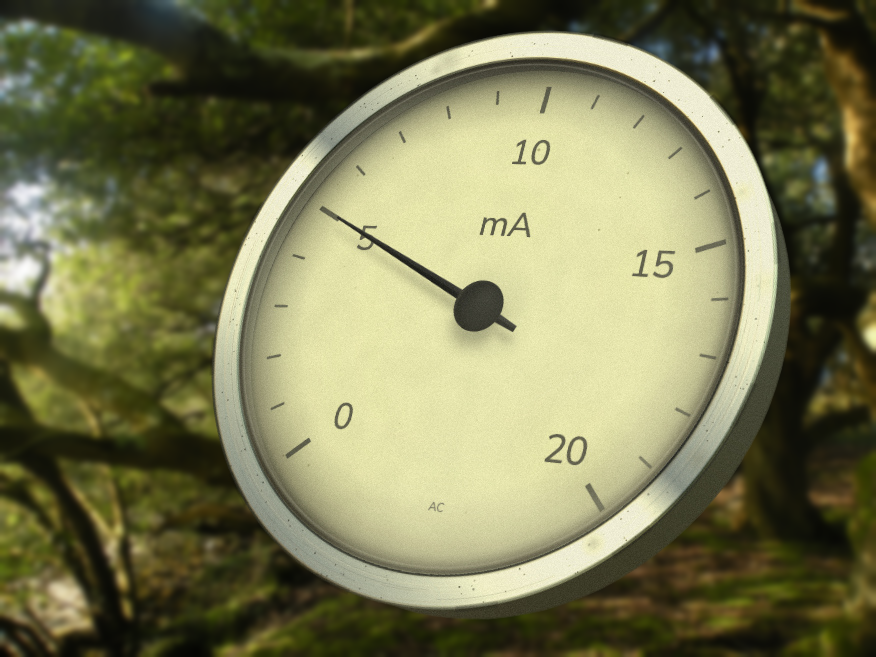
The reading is 5 mA
